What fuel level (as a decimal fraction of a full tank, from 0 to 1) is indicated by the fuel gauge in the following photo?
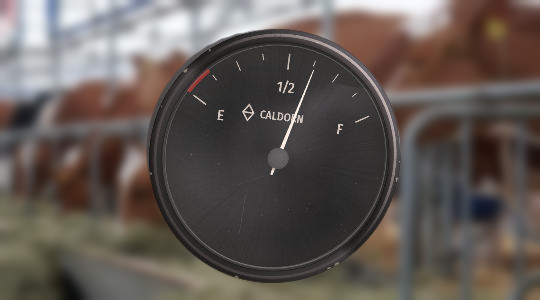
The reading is 0.625
